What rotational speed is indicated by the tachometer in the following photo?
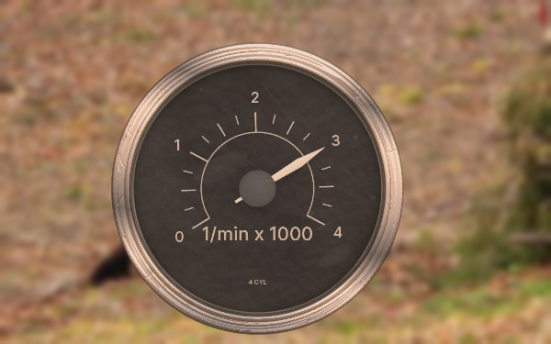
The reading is 3000 rpm
